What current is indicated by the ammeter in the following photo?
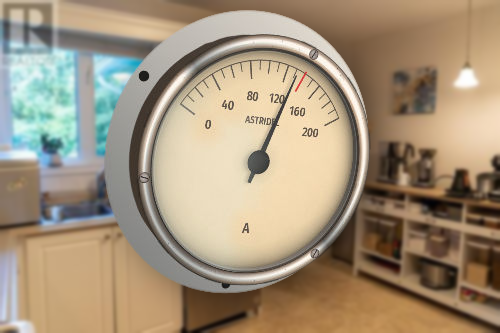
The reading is 130 A
